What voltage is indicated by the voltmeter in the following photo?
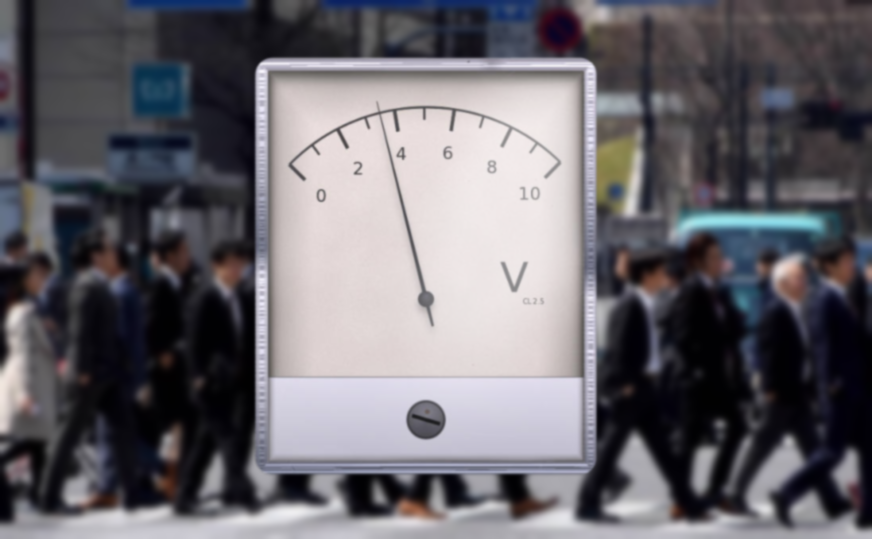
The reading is 3.5 V
